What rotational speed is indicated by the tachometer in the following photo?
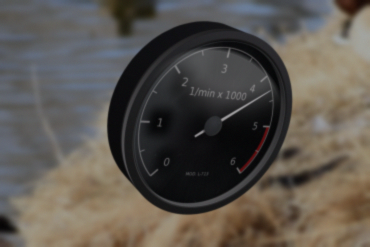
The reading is 4250 rpm
